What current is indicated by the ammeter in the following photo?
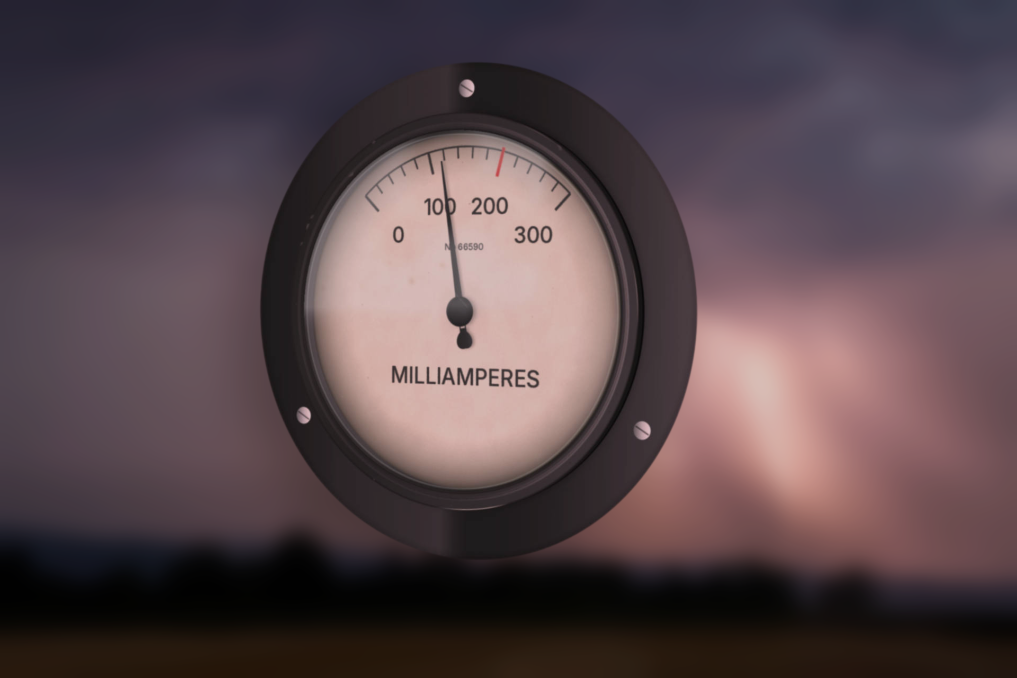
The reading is 120 mA
